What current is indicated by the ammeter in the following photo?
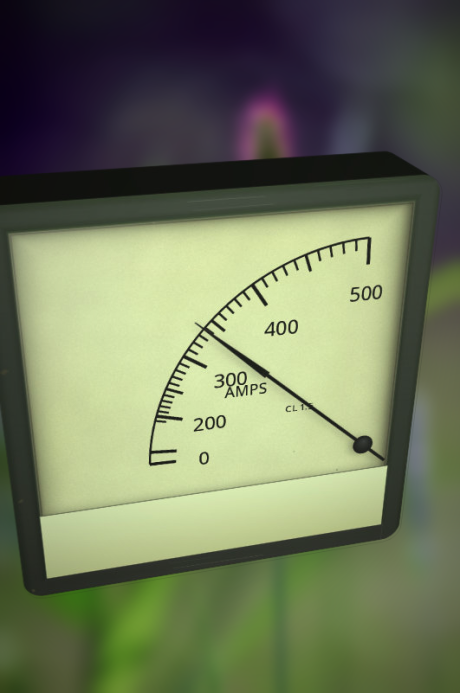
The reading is 340 A
